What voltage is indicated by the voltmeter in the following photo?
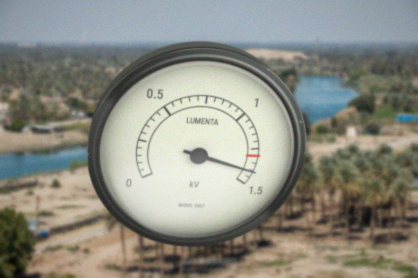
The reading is 1.4 kV
